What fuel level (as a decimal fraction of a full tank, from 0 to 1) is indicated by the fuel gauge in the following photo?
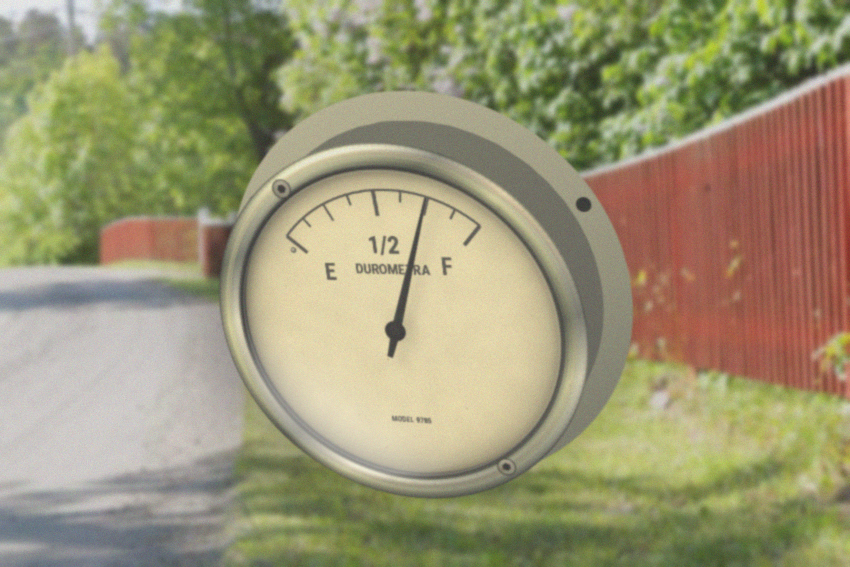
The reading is 0.75
